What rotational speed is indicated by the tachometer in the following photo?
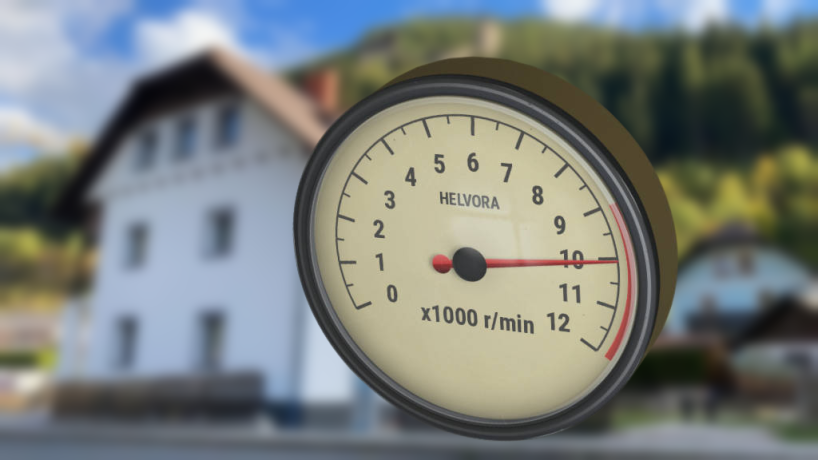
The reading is 10000 rpm
